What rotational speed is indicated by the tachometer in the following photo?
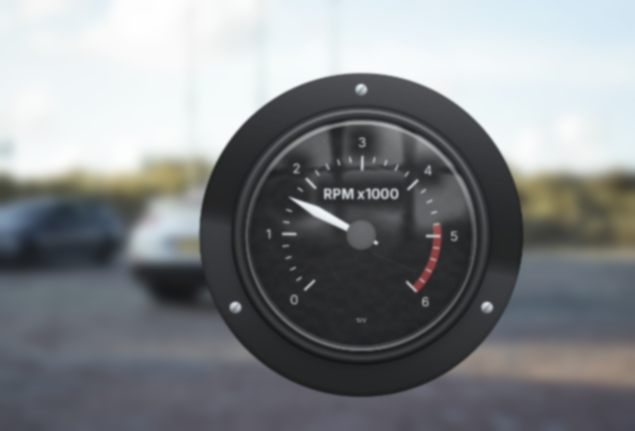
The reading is 1600 rpm
